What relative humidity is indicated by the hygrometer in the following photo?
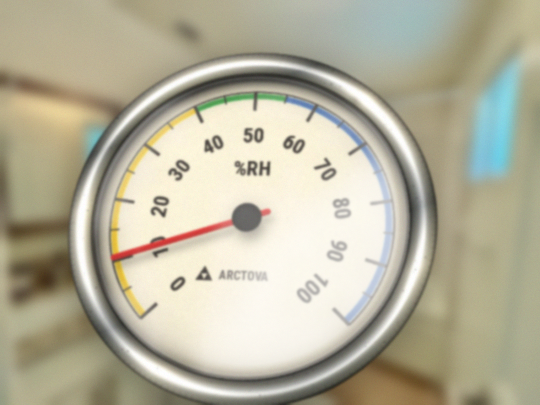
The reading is 10 %
